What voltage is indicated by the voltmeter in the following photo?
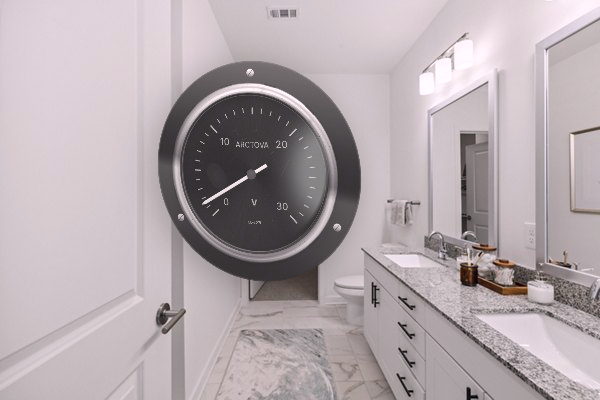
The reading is 1.5 V
